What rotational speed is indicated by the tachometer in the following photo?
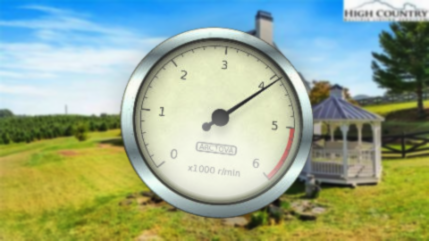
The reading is 4100 rpm
